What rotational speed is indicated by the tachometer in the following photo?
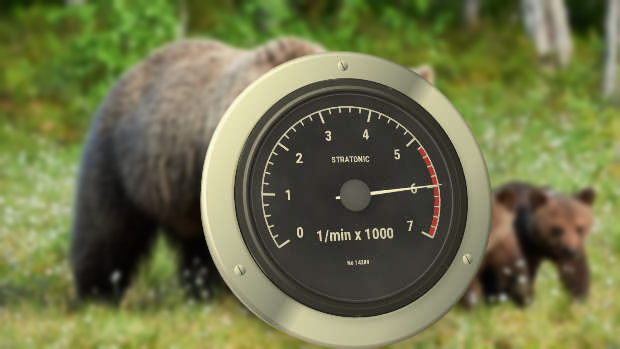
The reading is 6000 rpm
